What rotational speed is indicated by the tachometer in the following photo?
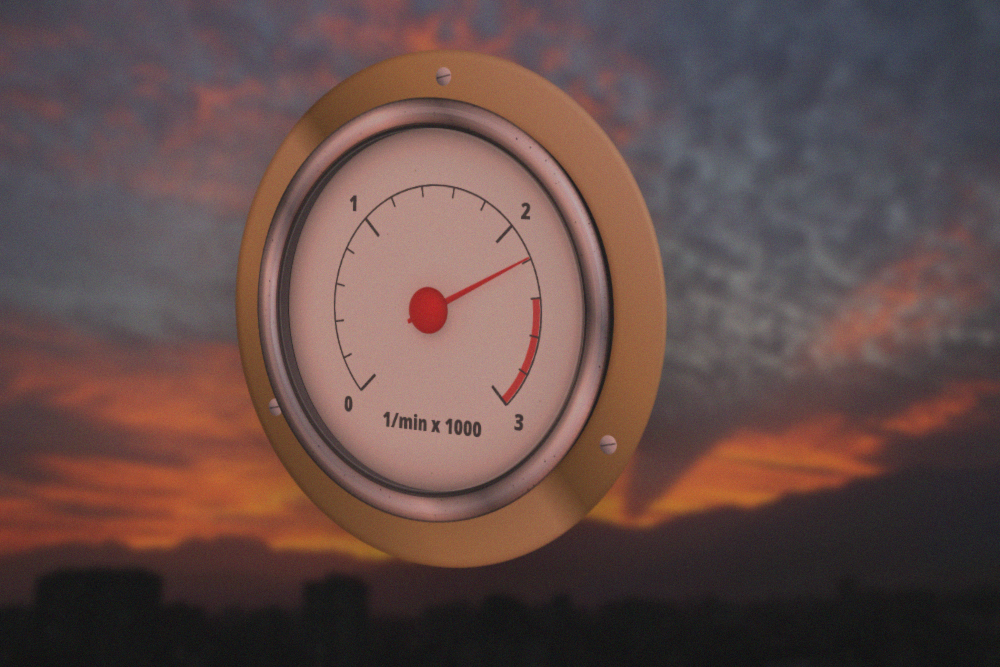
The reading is 2200 rpm
